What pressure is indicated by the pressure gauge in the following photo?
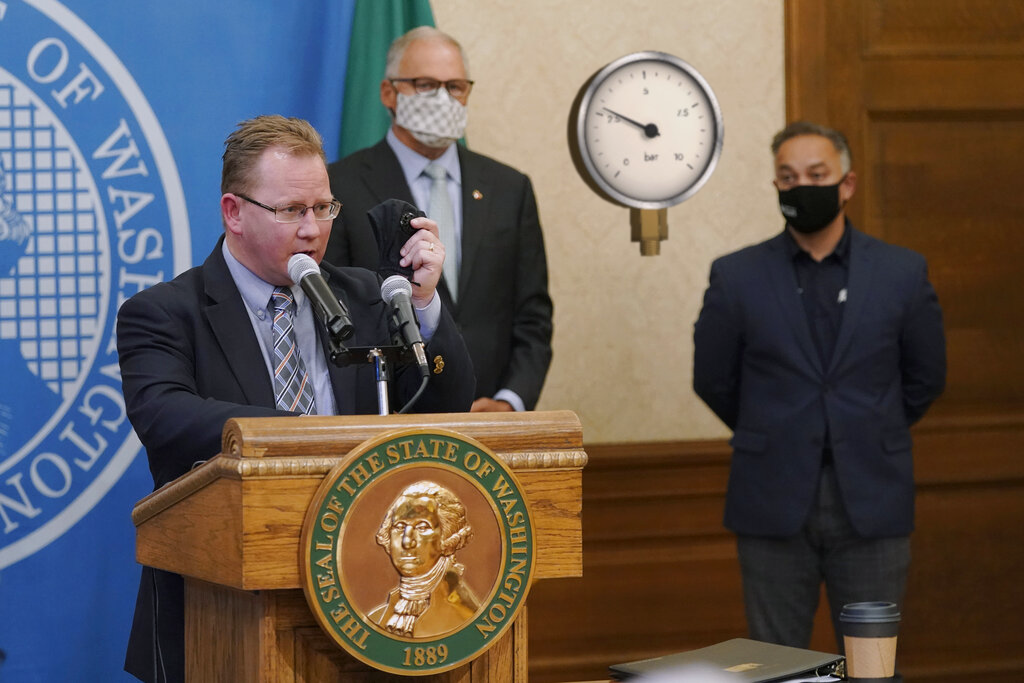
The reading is 2.75 bar
